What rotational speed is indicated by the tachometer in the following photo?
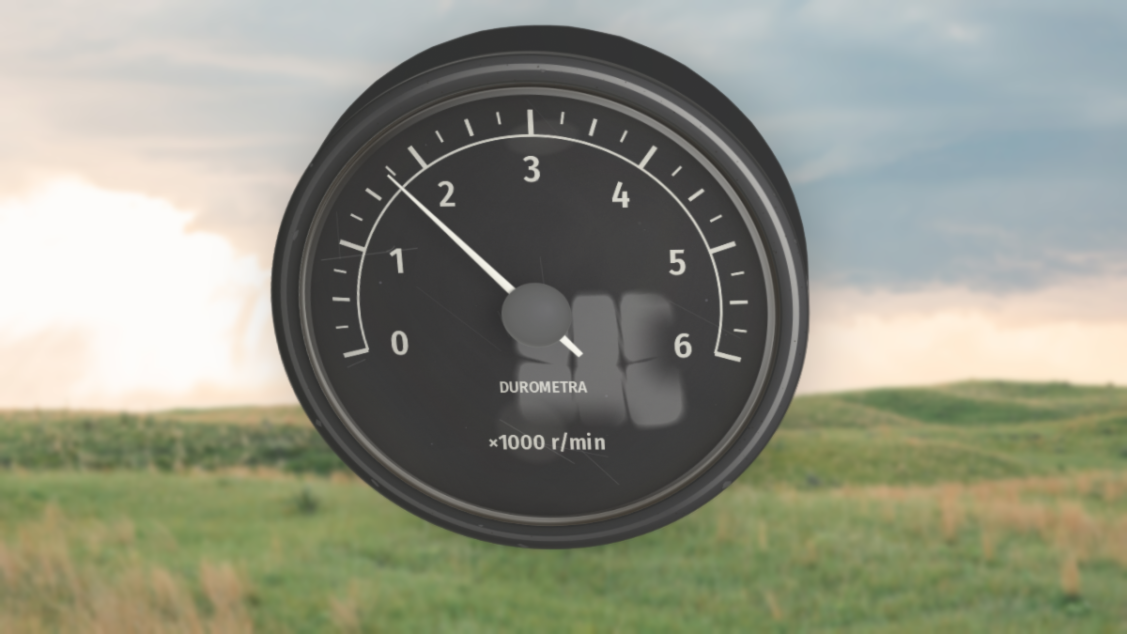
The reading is 1750 rpm
